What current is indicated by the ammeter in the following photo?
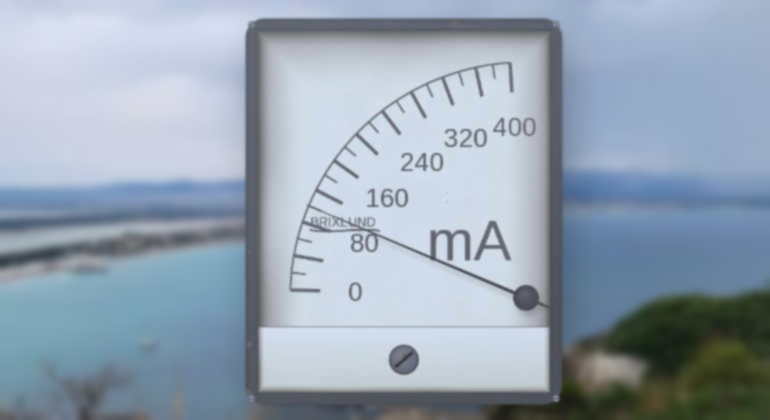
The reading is 100 mA
